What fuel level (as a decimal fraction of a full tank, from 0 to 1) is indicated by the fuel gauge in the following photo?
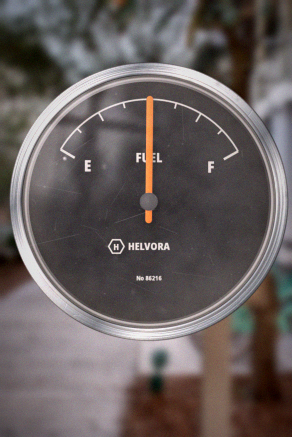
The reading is 0.5
